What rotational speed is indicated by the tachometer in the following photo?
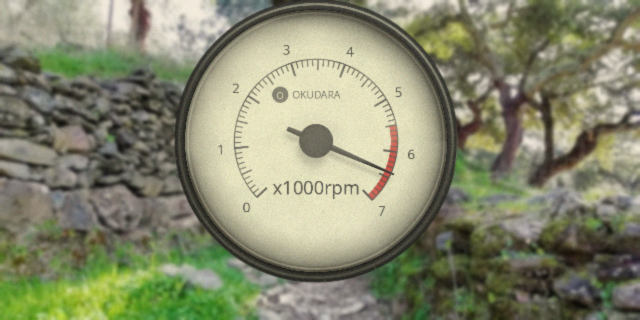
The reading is 6400 rpm
